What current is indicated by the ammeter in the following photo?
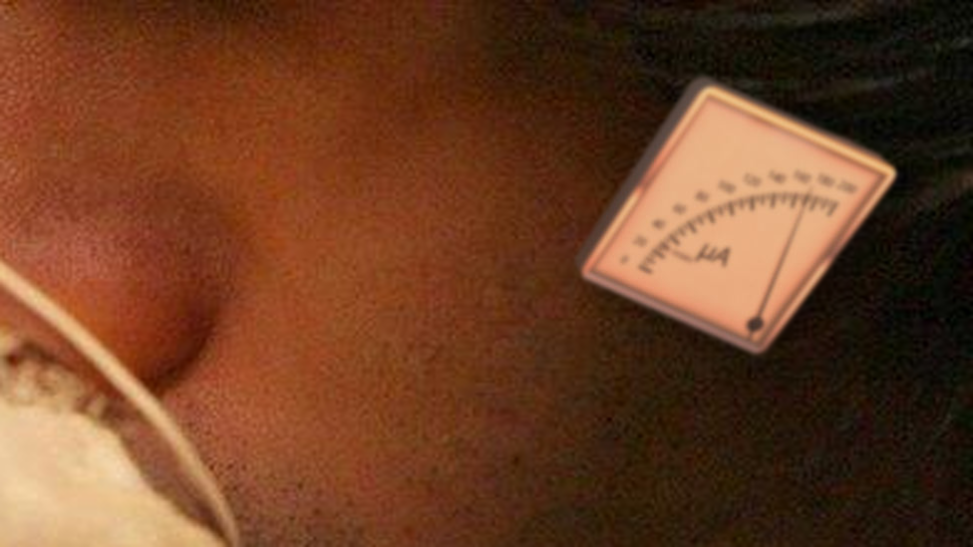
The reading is 170 µA
